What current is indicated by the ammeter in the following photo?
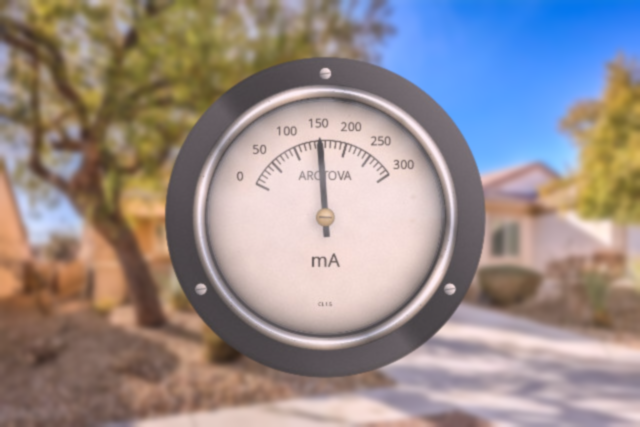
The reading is 150 mA
